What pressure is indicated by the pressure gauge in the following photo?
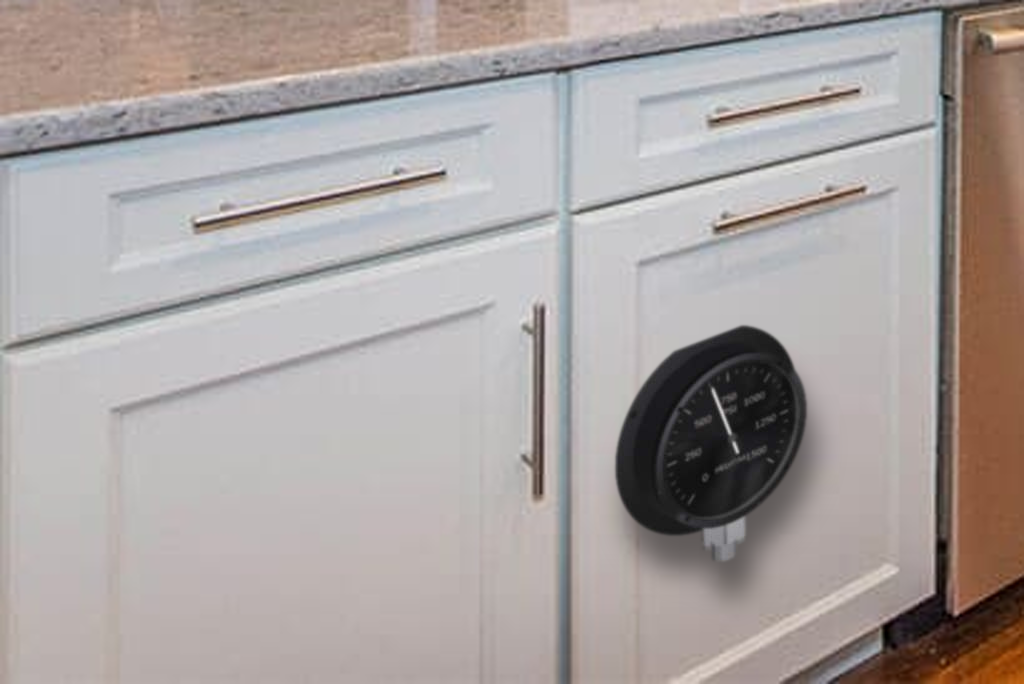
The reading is 650 psi
